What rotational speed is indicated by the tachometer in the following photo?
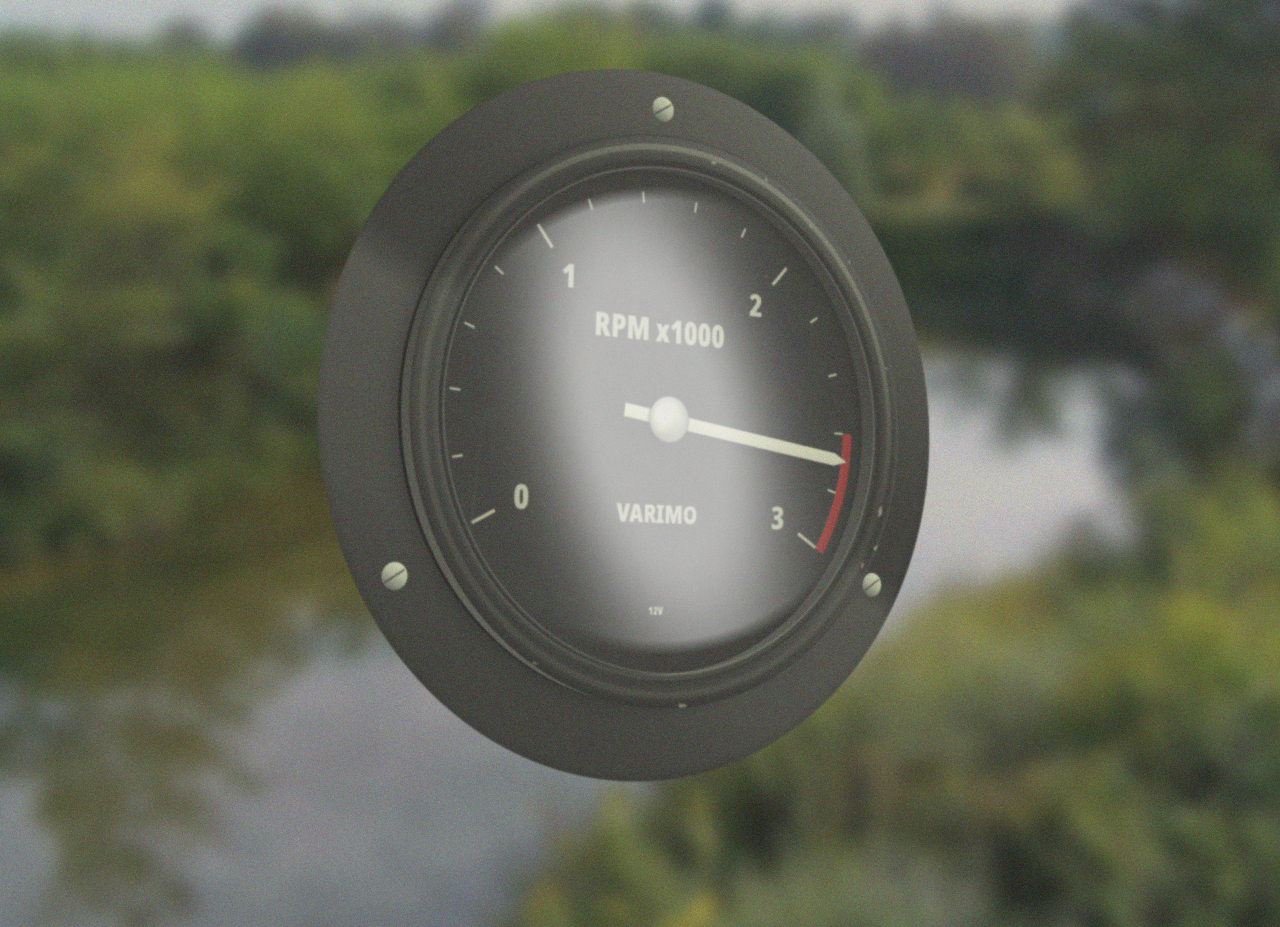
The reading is 2700 rpm
